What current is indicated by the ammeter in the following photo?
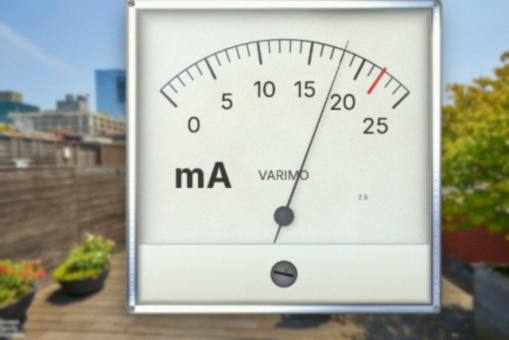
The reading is 18 mA
